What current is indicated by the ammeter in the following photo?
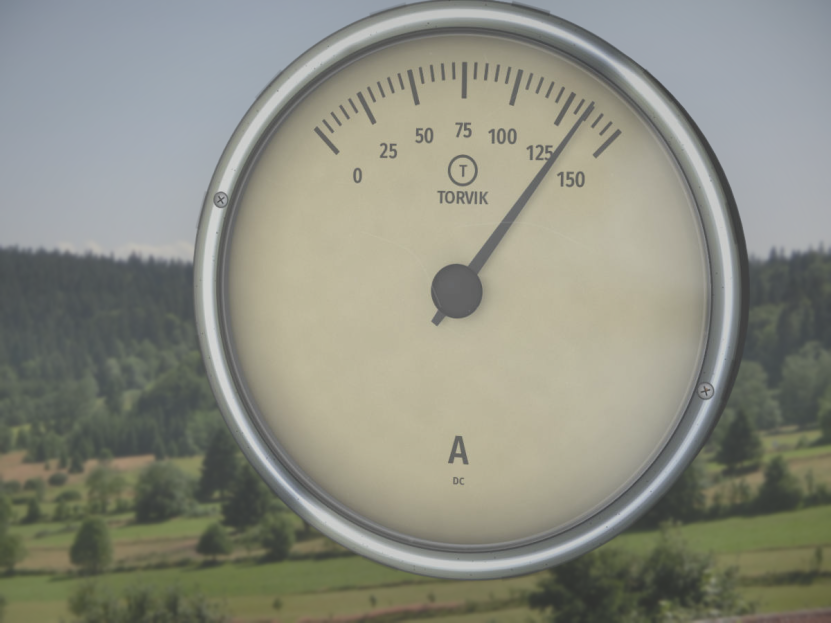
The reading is 135 A
